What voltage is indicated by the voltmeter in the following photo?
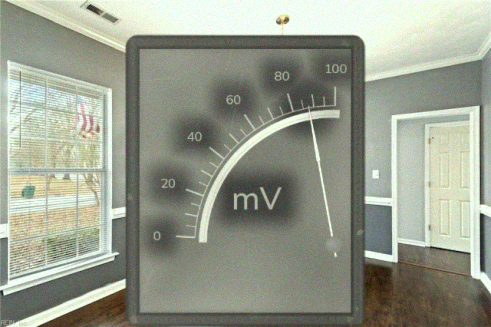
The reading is 87.5 mV
